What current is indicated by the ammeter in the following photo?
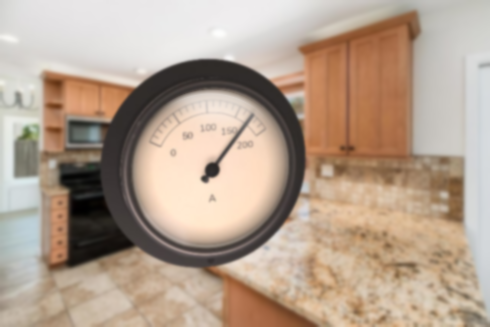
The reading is 170 A
